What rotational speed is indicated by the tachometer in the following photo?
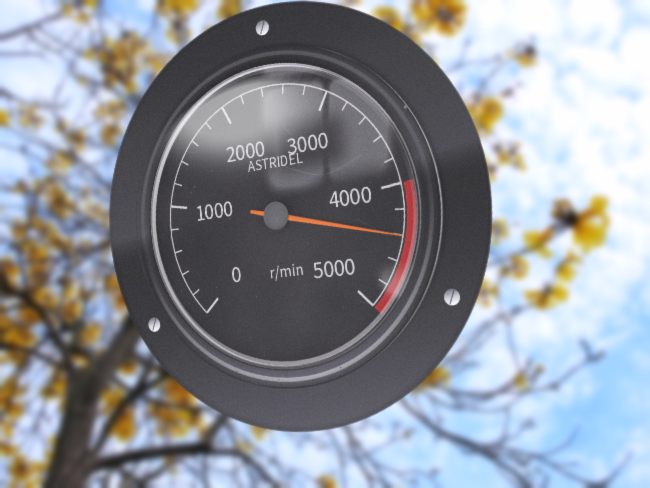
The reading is 4400 rpm
